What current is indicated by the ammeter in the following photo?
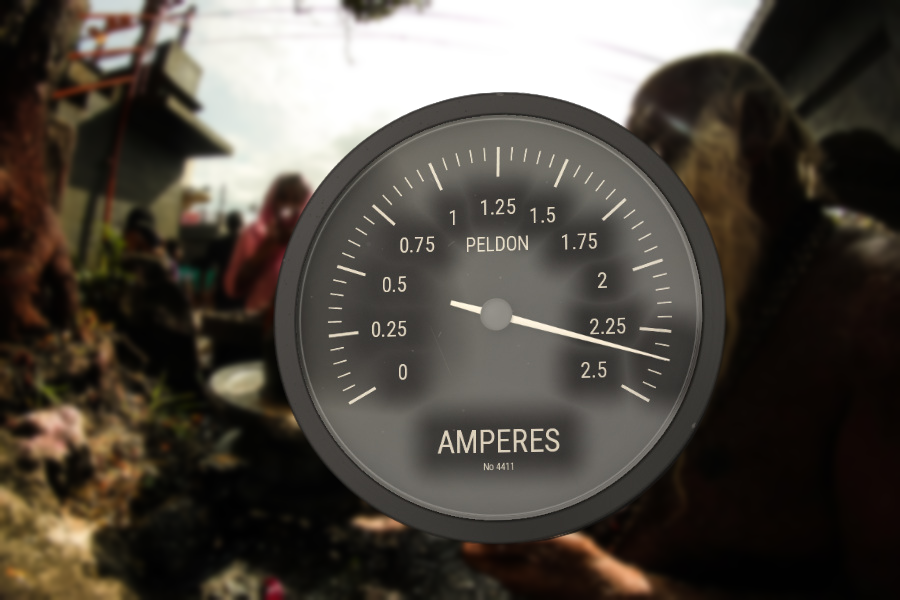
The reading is 2.35 A
